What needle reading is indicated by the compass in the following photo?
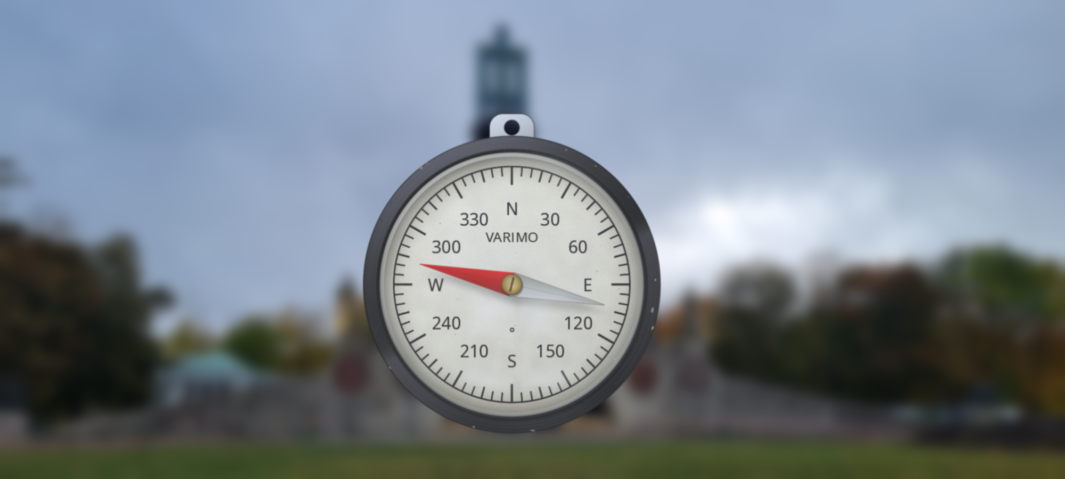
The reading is 282.5 °
